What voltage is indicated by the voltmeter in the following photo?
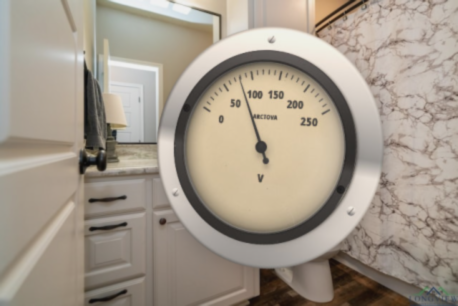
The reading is 80 V
